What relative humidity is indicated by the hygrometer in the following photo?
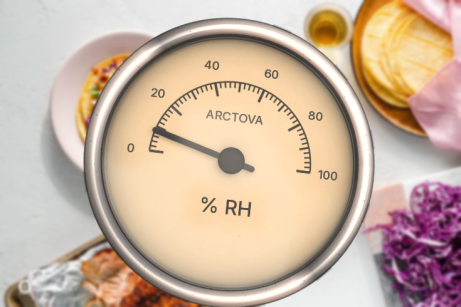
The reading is 8 %
